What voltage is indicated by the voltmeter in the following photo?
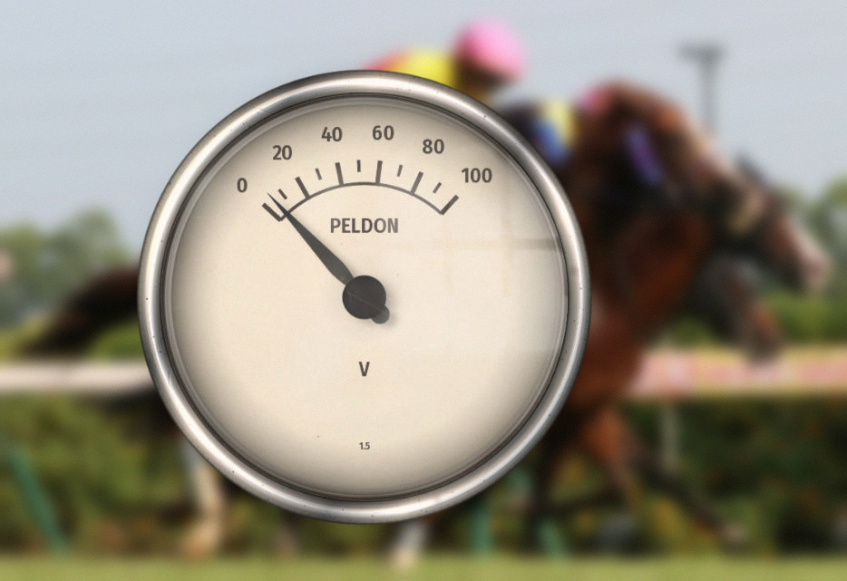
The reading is 5 V
